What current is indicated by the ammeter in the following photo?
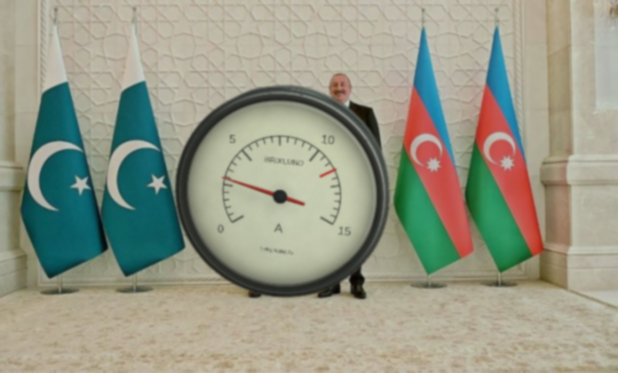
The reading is 3 A
